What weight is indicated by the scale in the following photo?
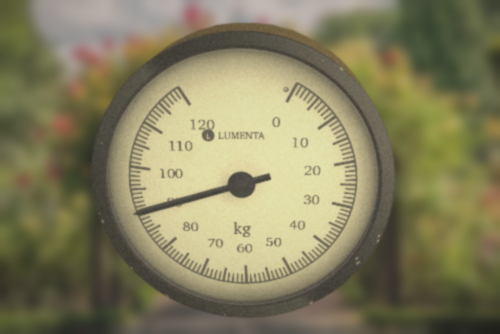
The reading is 90 kg
